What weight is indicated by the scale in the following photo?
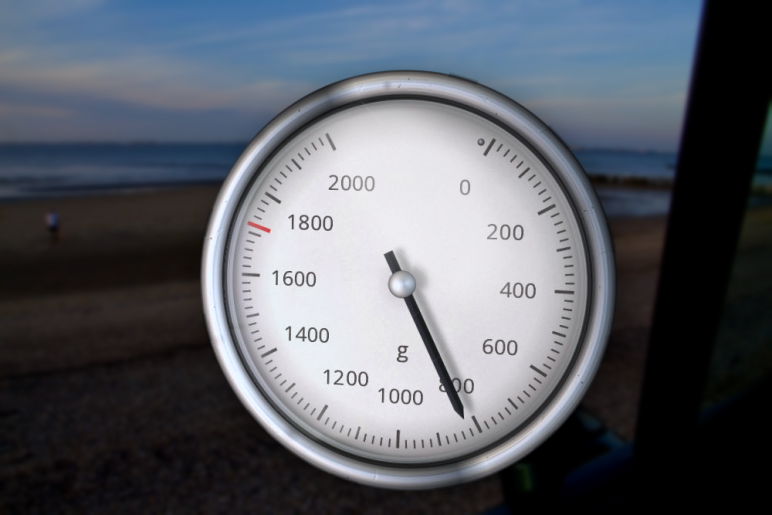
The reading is 820 g
